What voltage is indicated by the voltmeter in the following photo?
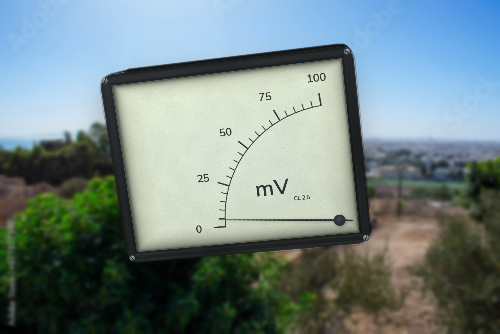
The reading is 5 mV
